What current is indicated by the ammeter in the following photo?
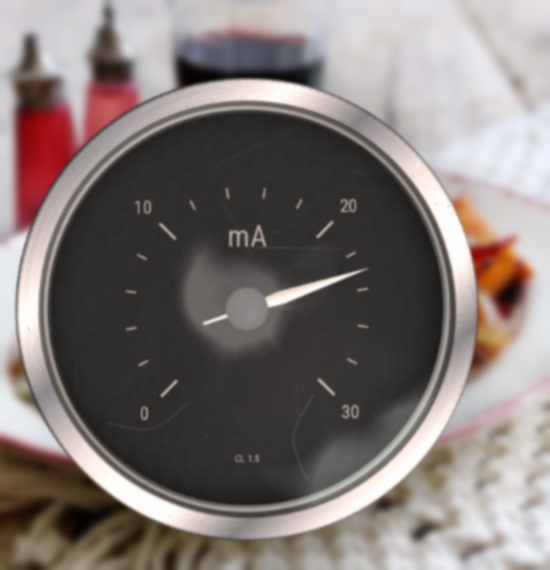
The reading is 23 mA
